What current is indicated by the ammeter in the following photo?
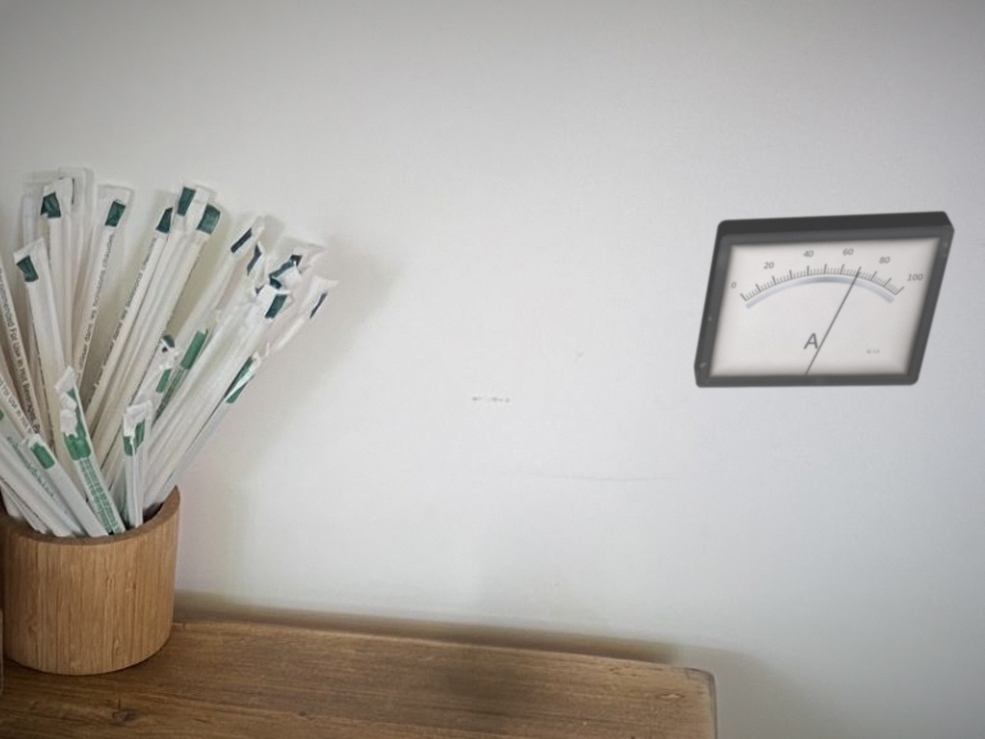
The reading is 70 A
